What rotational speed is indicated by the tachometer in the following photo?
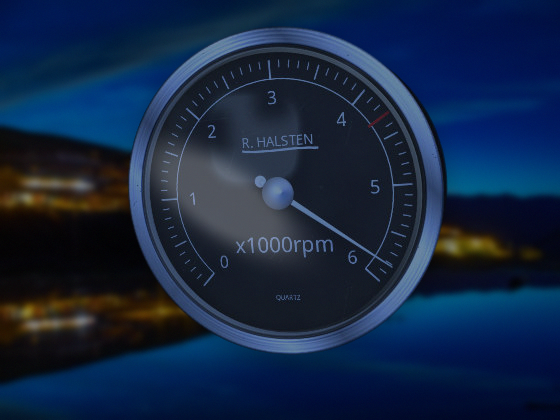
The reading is 5800 rpm
